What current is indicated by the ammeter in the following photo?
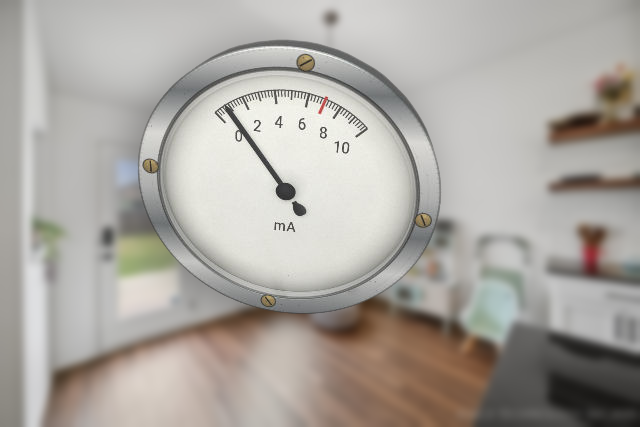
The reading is 1 mA
